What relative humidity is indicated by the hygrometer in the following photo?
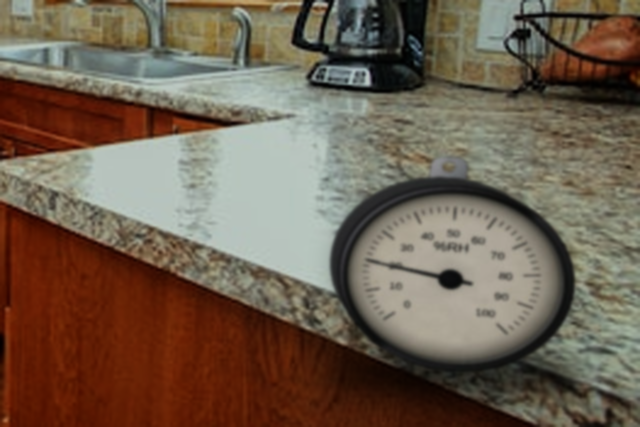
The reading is 20 %
